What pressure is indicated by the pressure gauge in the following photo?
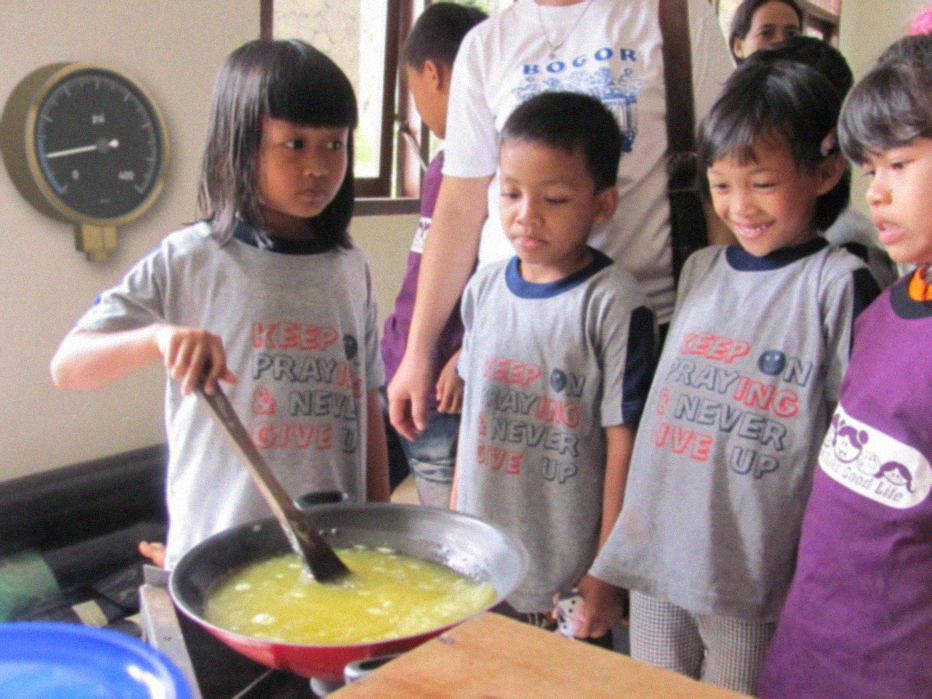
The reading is 50 psi
